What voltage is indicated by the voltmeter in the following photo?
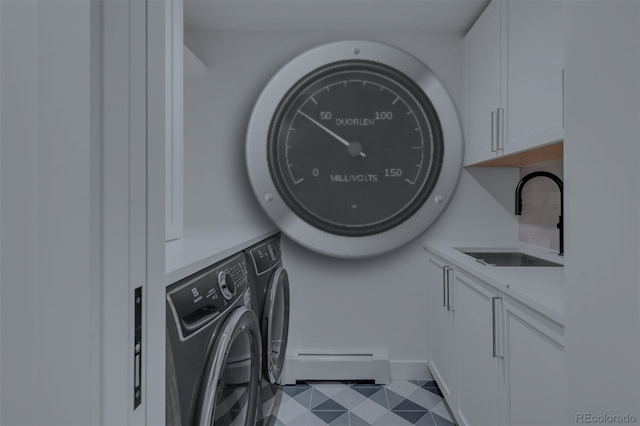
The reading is 40 mV
